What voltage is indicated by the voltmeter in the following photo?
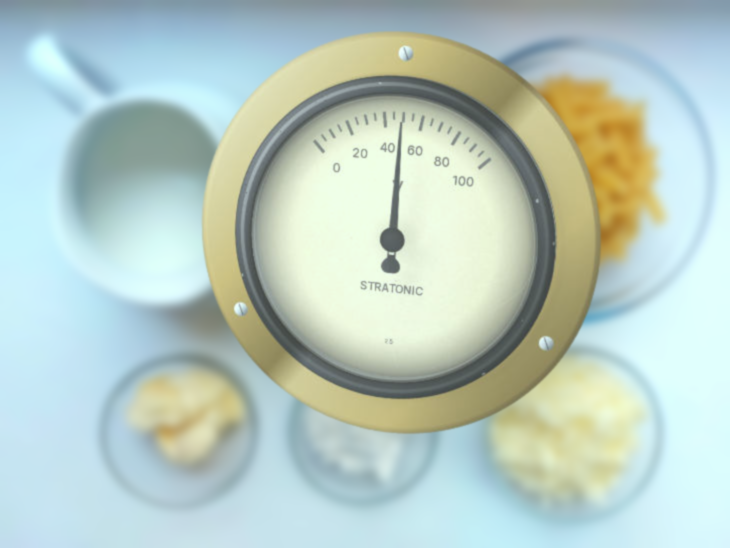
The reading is 50 V
